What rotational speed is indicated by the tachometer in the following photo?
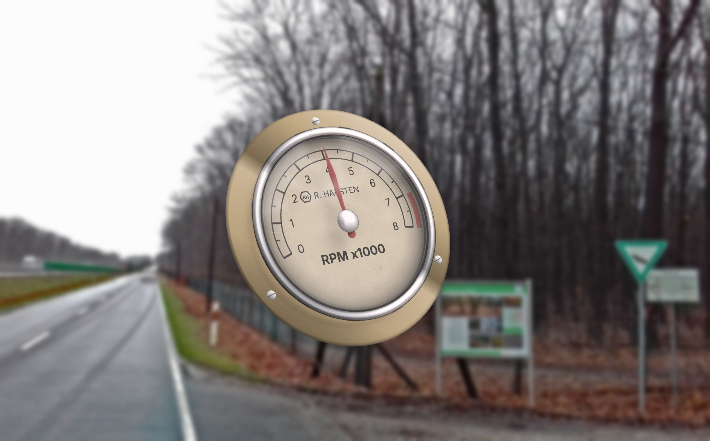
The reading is 4000 rpm
